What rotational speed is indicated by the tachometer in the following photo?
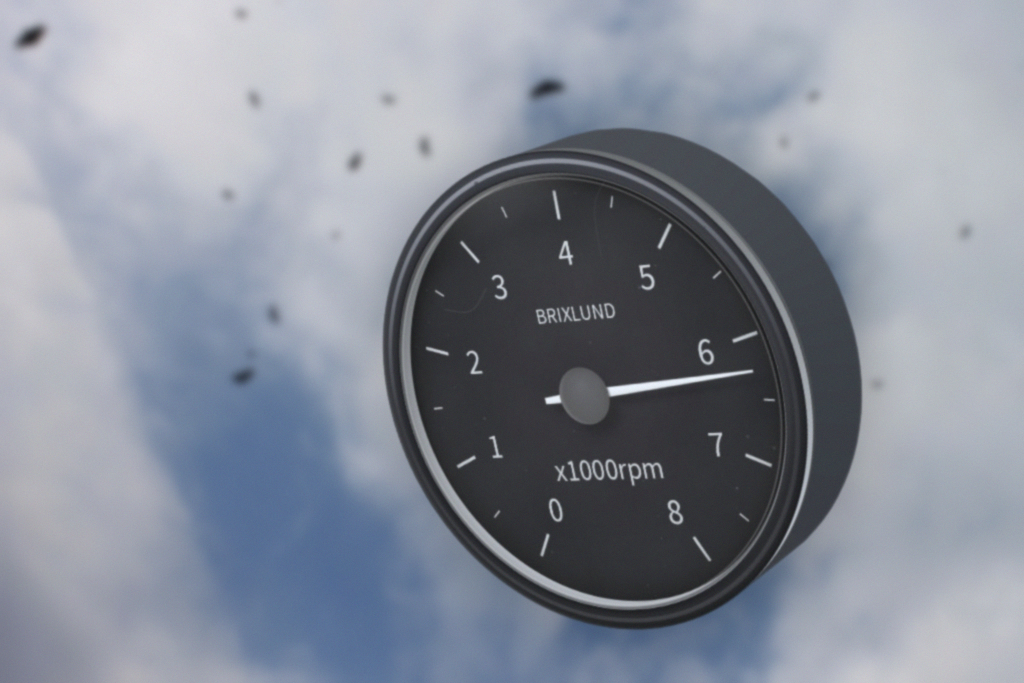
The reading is 6250 rpm
